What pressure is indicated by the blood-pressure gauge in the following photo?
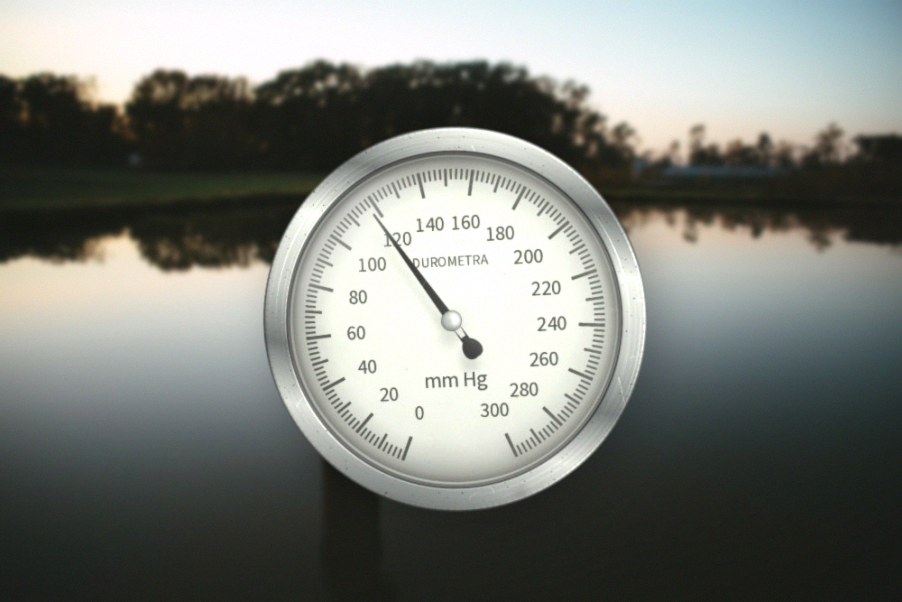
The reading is 118 mmHg
